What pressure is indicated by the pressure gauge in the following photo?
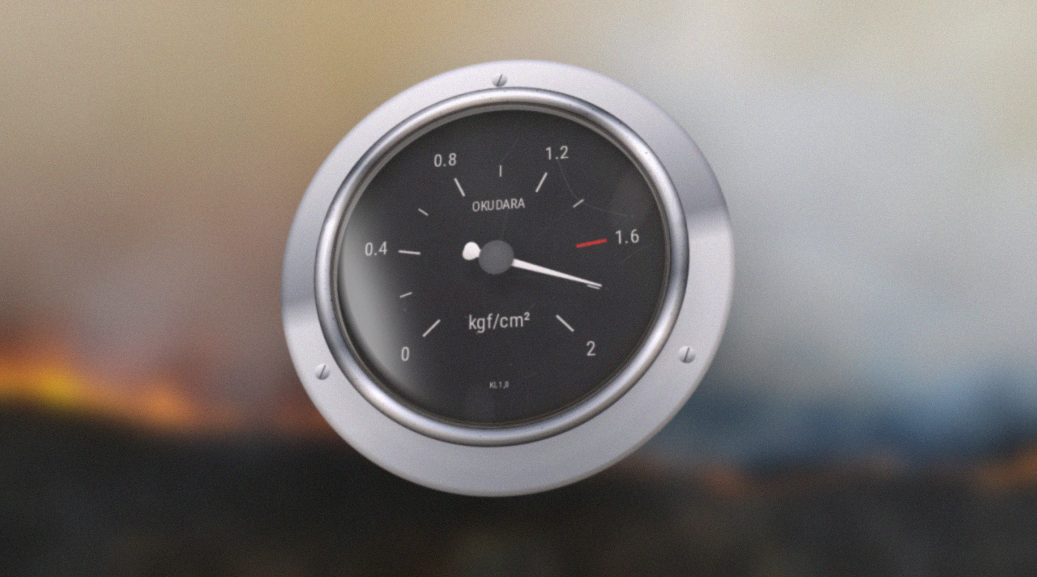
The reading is 1.8 kg/cm²
